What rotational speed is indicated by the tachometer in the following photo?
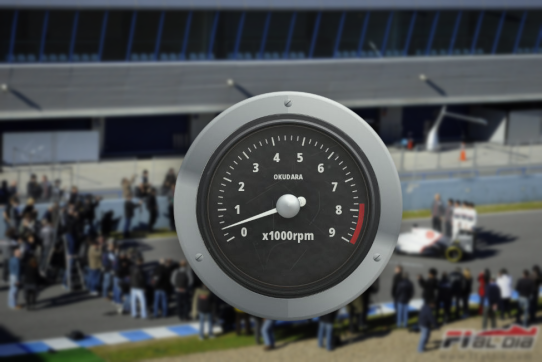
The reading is 400 rpm
